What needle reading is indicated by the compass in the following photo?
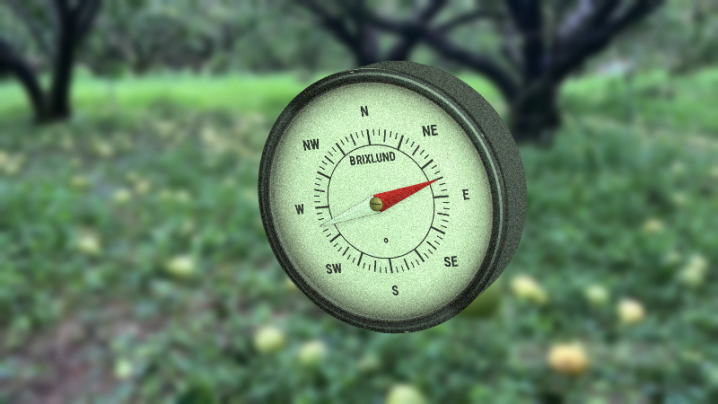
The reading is 75 °
